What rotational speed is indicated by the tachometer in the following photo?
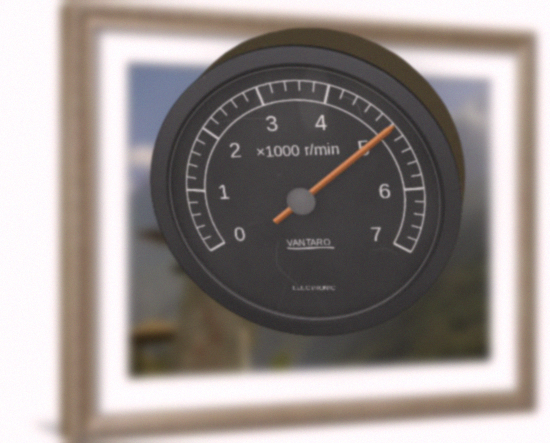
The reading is 5000 rpm
